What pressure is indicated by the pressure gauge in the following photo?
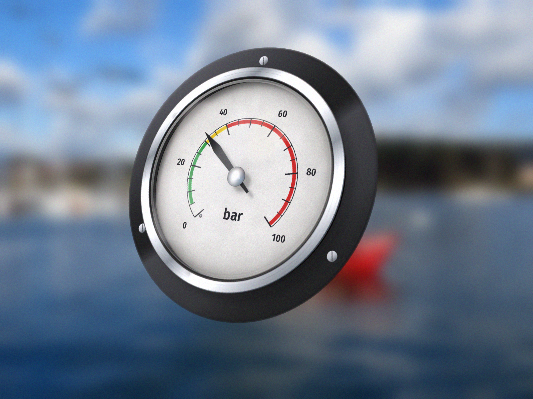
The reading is 32.5 bar
